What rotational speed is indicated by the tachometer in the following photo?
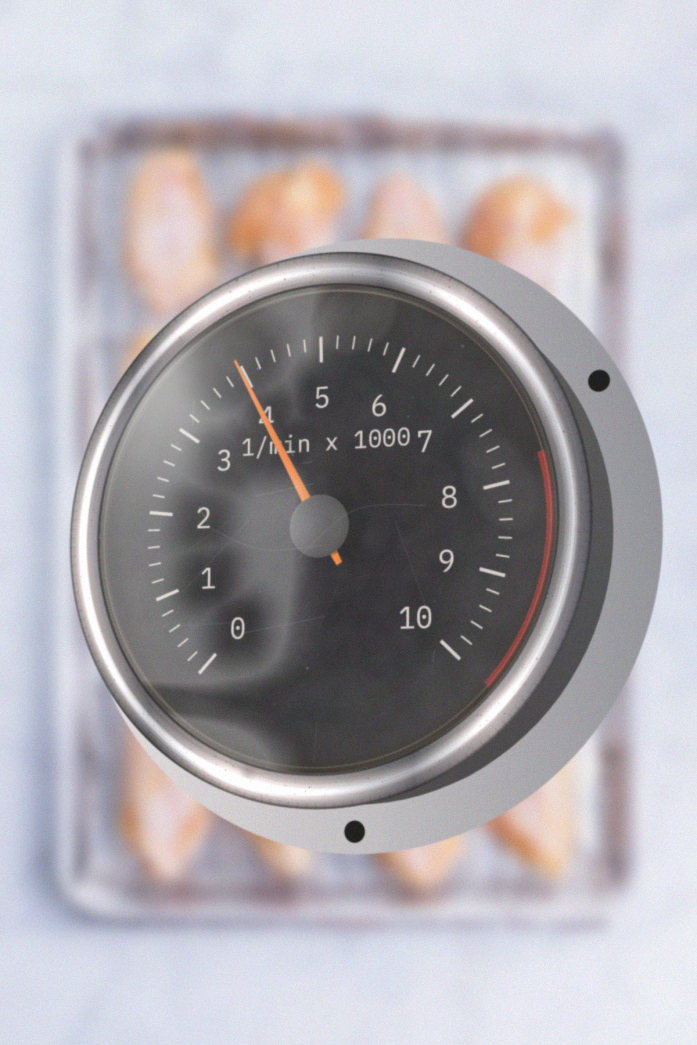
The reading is 4000 rpm
